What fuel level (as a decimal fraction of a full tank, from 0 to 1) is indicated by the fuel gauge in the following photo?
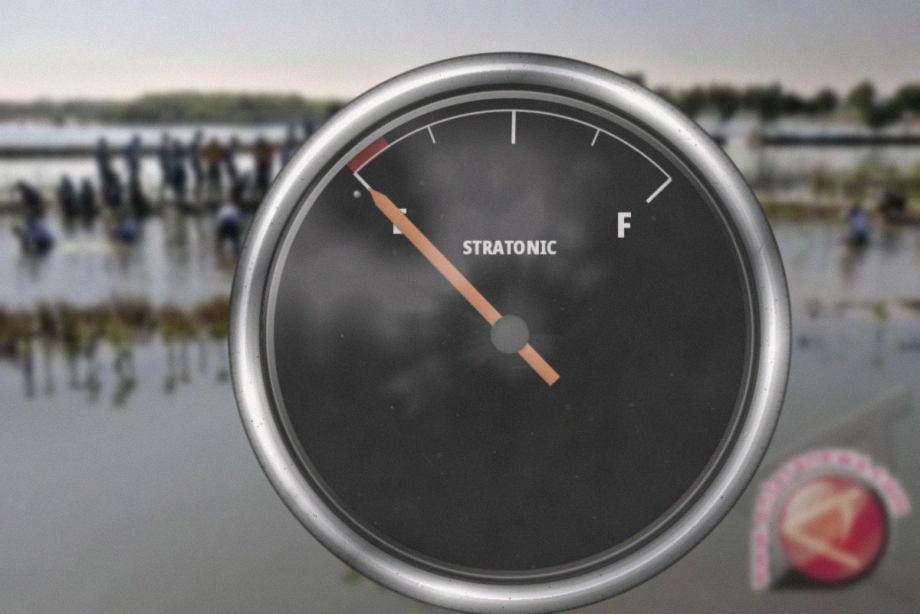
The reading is 0
